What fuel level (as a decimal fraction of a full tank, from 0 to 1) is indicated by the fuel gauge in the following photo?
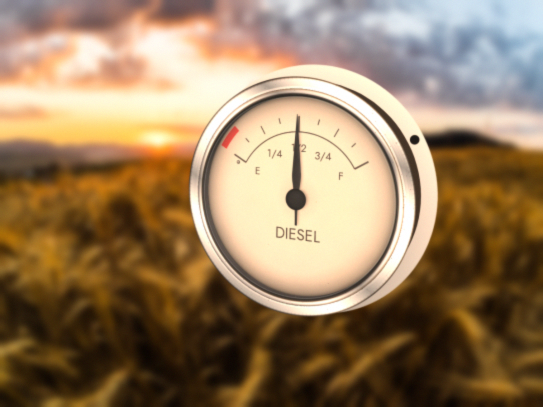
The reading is 0.5
